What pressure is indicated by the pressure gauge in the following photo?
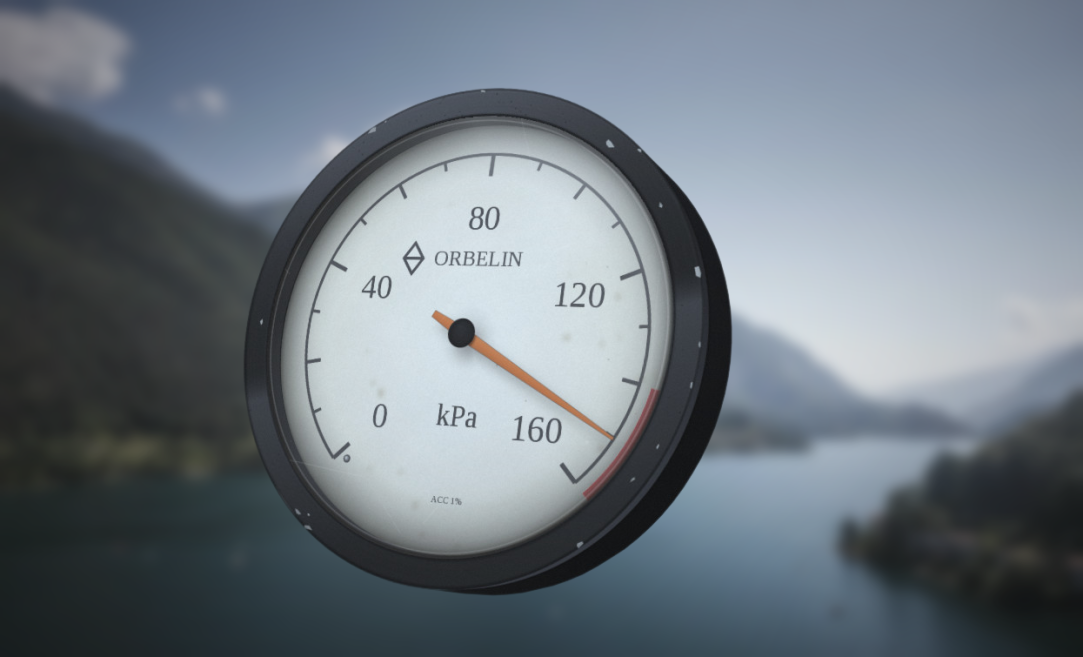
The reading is 150 kPa
